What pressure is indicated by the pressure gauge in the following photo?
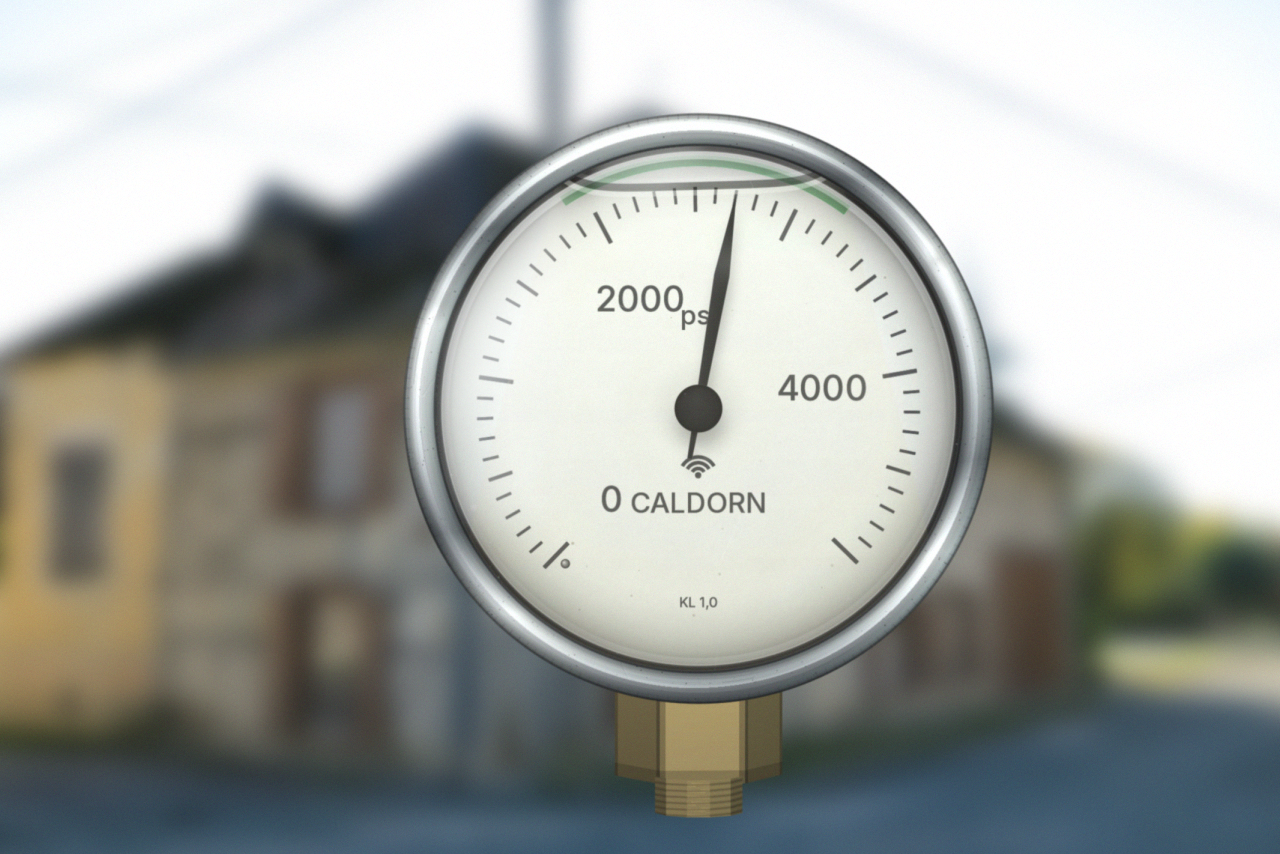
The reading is 2700 psi
